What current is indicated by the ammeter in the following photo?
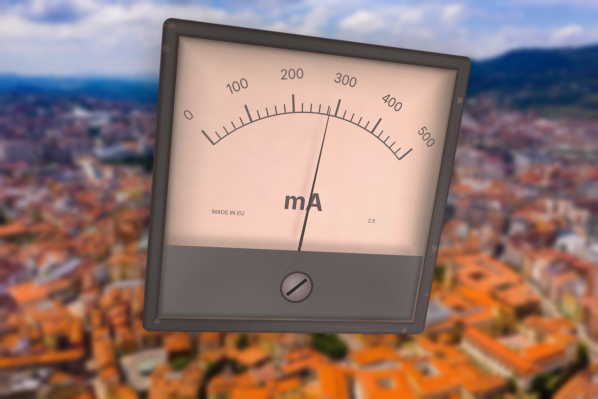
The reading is 280 mA
